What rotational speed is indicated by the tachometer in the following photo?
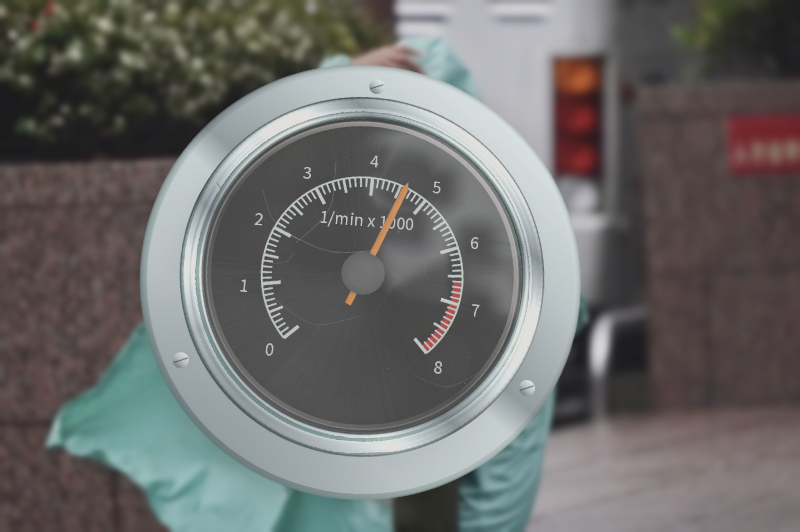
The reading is 4600 rpm
